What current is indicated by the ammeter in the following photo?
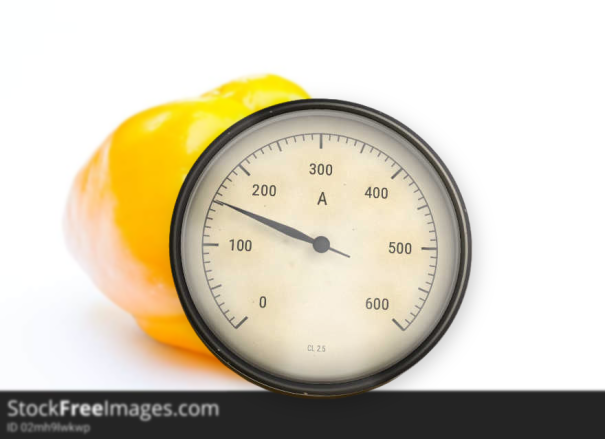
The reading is 150 A
